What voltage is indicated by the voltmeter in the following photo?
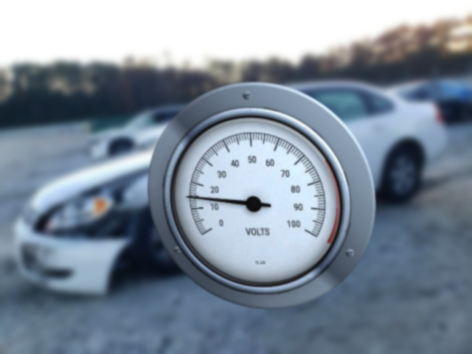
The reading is 15 V
